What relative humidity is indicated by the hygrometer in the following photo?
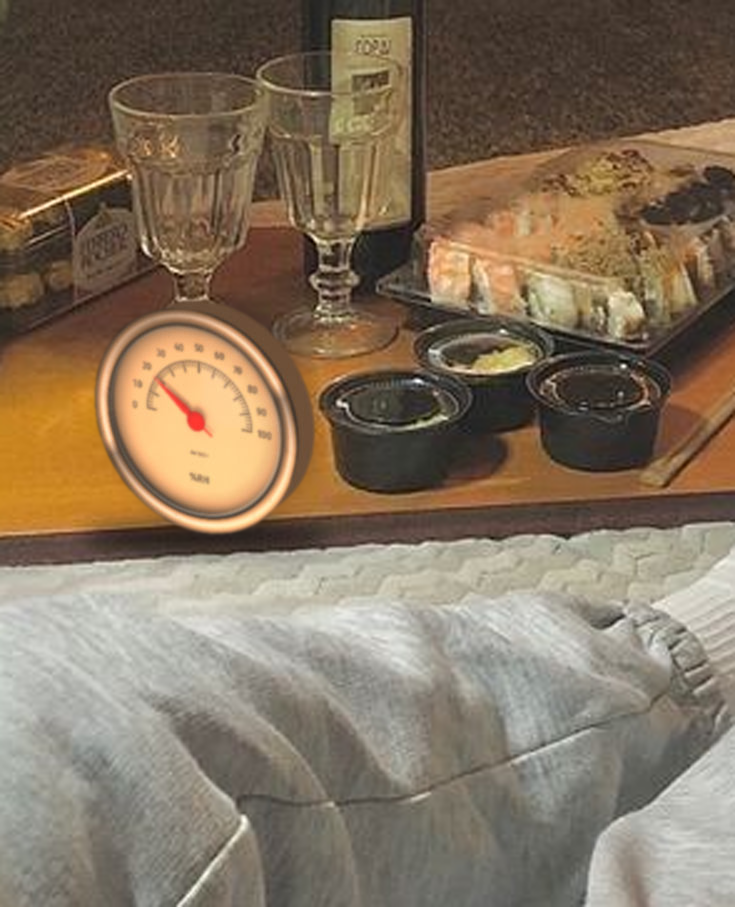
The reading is 20 %
